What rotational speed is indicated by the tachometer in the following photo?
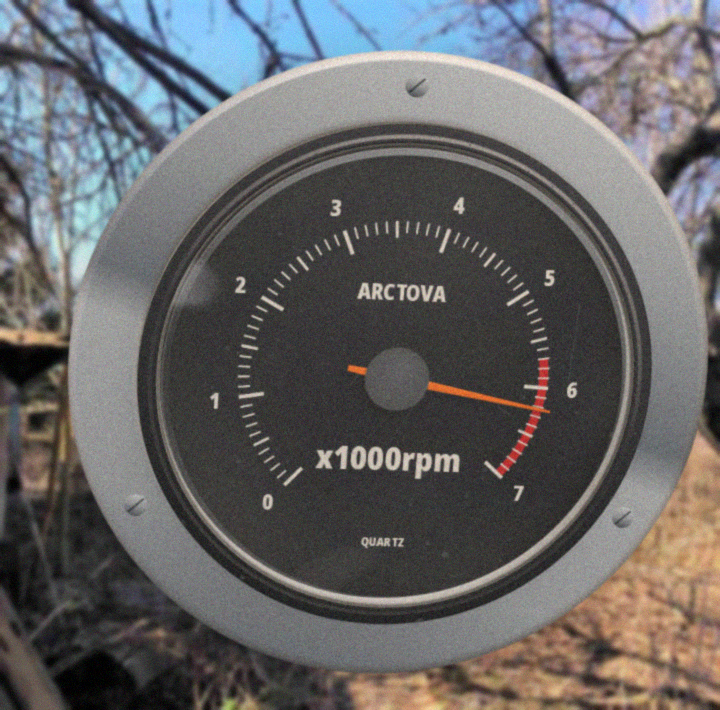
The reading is 6200 rpm
